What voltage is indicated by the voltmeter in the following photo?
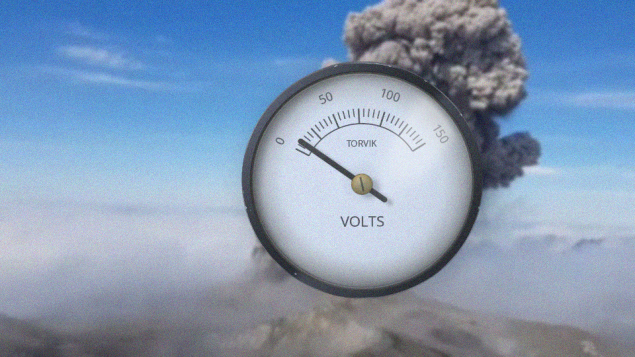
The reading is 10 V
